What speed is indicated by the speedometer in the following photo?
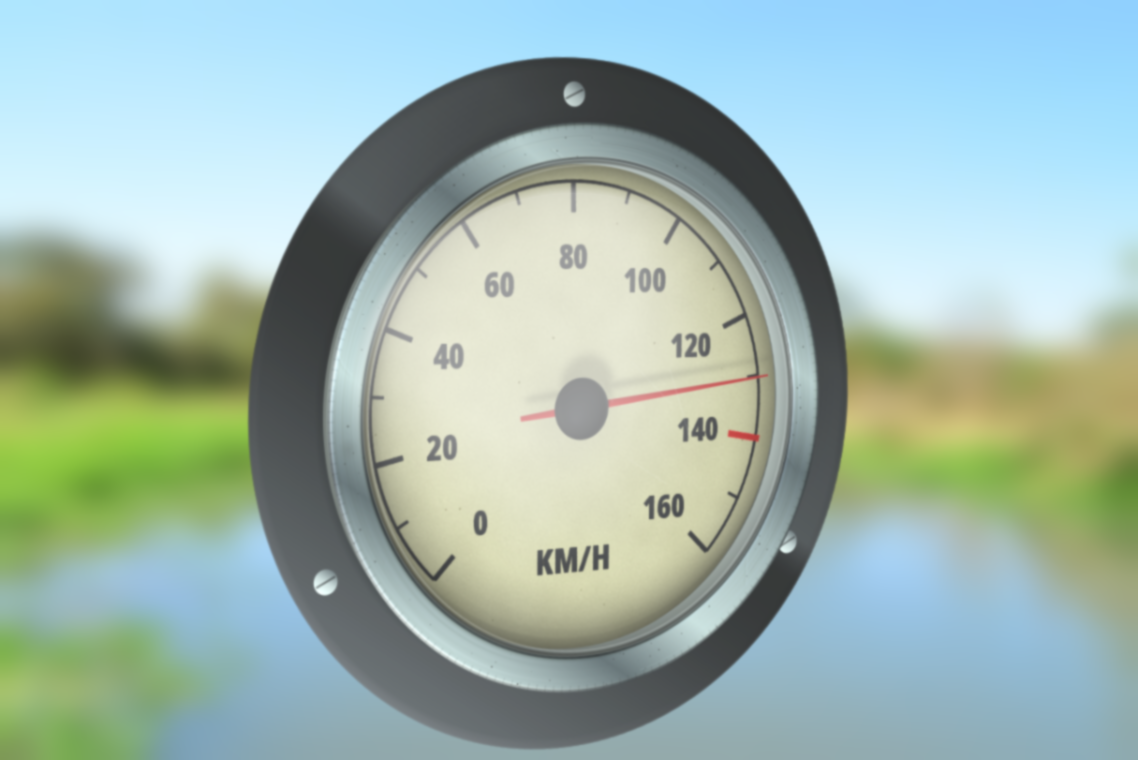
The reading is 130 km/h
